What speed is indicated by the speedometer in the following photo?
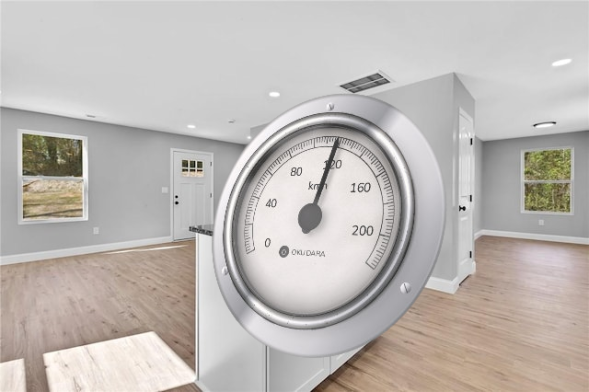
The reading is 120 km/h
